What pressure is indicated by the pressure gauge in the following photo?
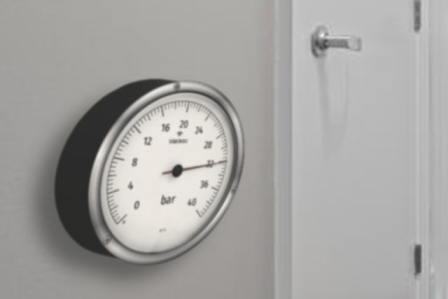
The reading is 32 bar
